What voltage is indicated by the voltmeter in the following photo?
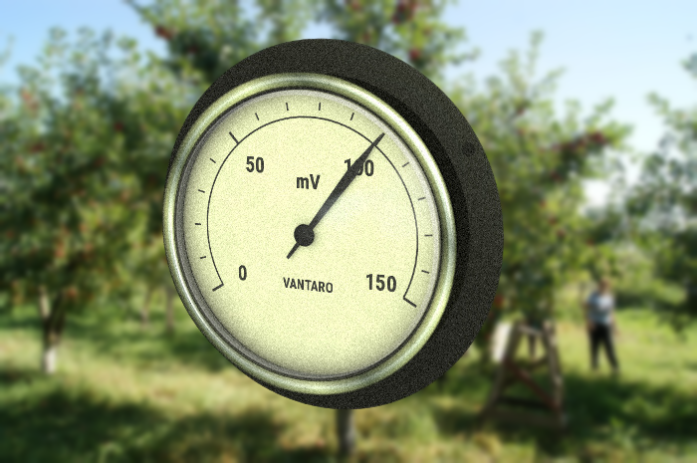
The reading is 100 mV
